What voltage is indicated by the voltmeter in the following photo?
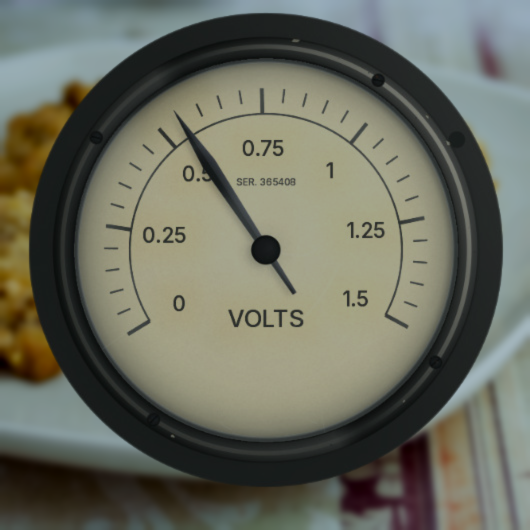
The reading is 0.55 V
